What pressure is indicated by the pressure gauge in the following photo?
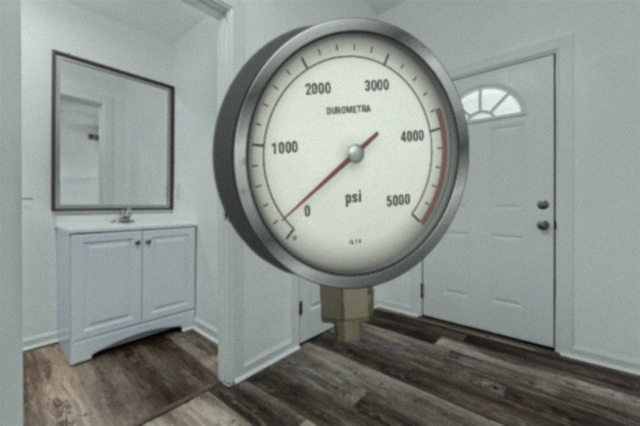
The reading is 200 psi
